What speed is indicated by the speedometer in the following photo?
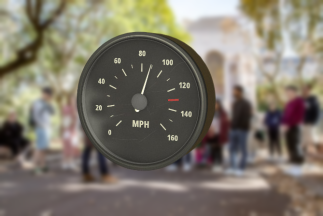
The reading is 90 mph
